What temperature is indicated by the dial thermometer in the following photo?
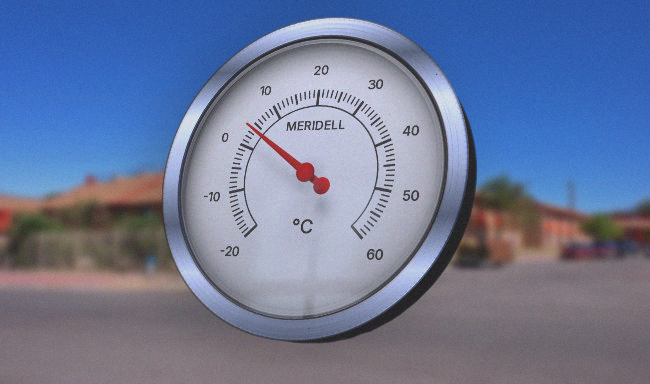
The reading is 4 °C
